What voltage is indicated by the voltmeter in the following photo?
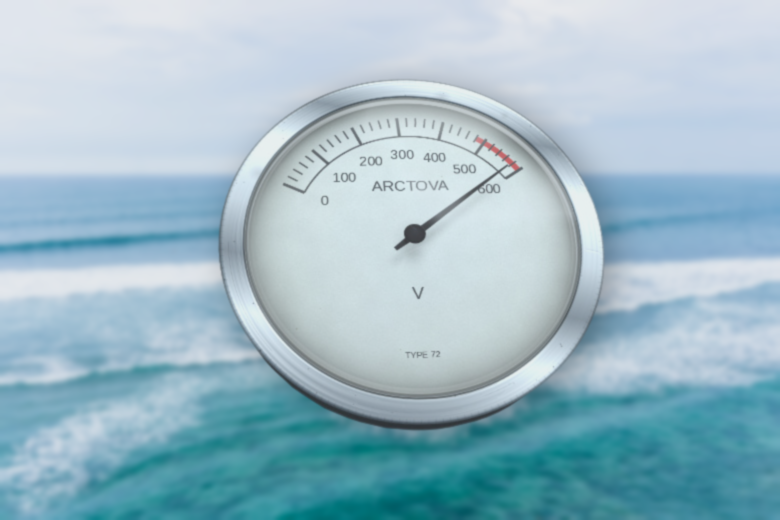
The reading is 580 V
